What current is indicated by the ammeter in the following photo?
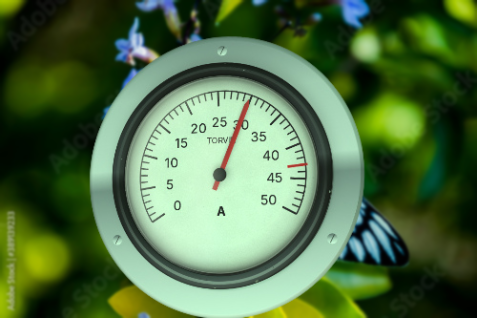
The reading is 30 A
